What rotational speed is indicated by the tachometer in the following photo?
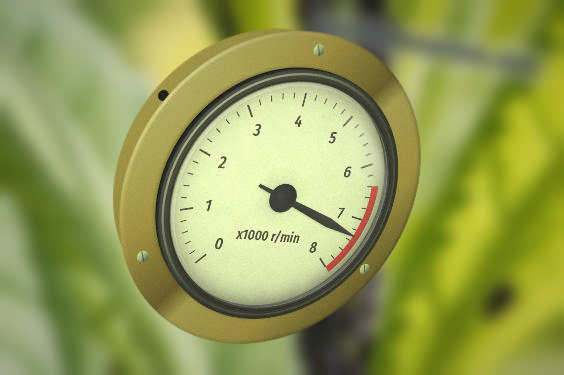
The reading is 7300 rpm
